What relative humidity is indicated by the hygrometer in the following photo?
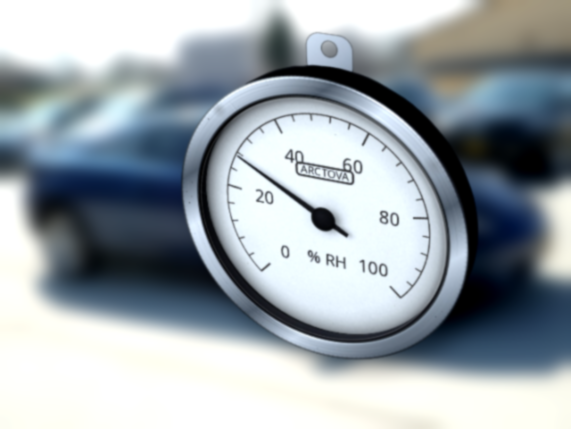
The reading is 28 %
